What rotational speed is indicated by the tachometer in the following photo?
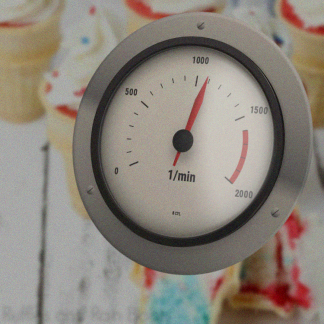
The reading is 1100 rpm
